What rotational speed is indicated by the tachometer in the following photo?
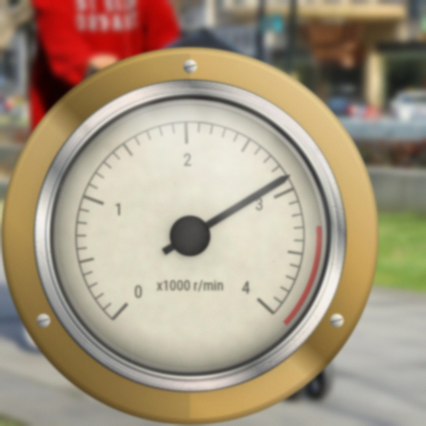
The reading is 2900 rpm
